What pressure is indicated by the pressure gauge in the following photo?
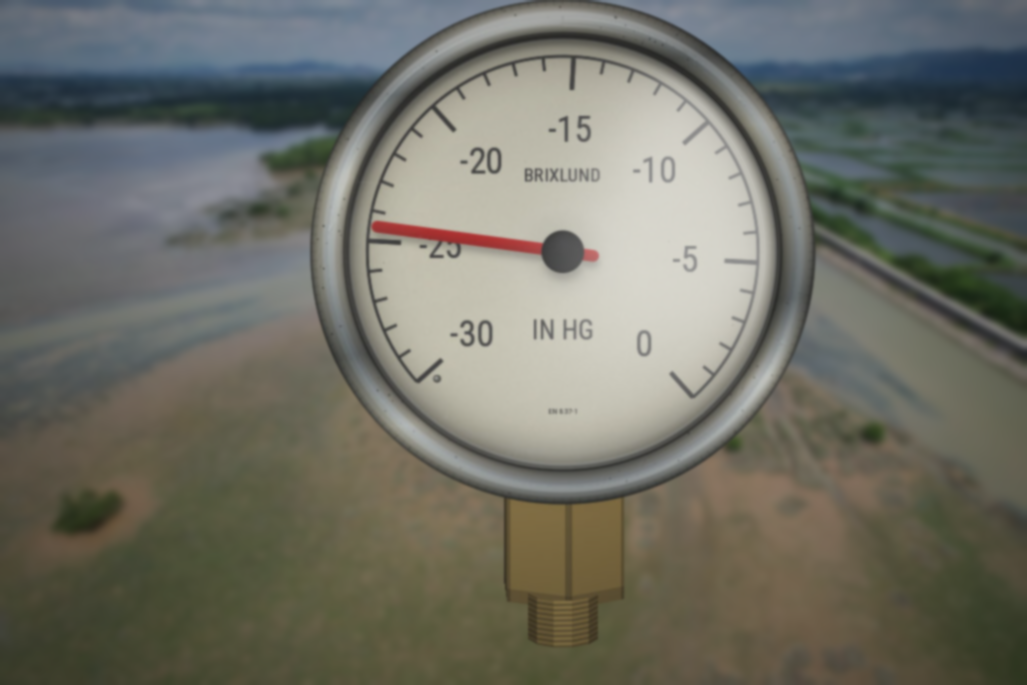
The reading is -24.5 inHg
